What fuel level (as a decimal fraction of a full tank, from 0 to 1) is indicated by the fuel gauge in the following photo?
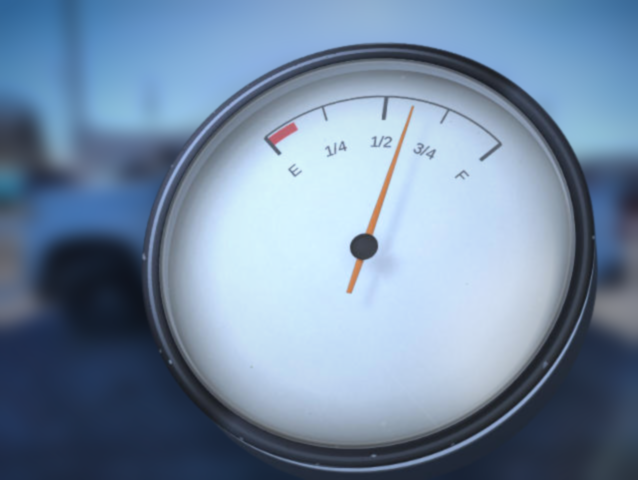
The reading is 0.625
